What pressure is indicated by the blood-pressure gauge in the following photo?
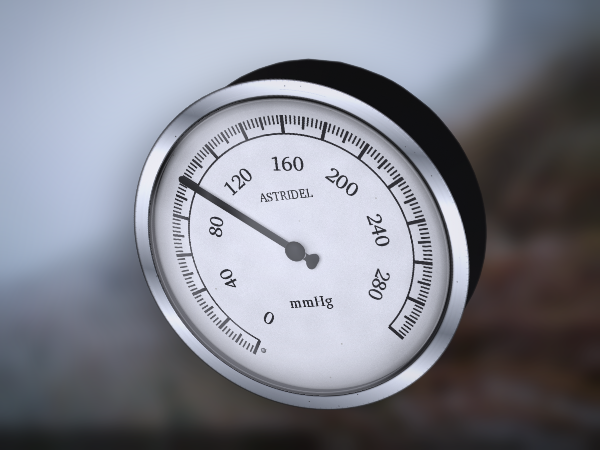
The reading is 100 mmHg
